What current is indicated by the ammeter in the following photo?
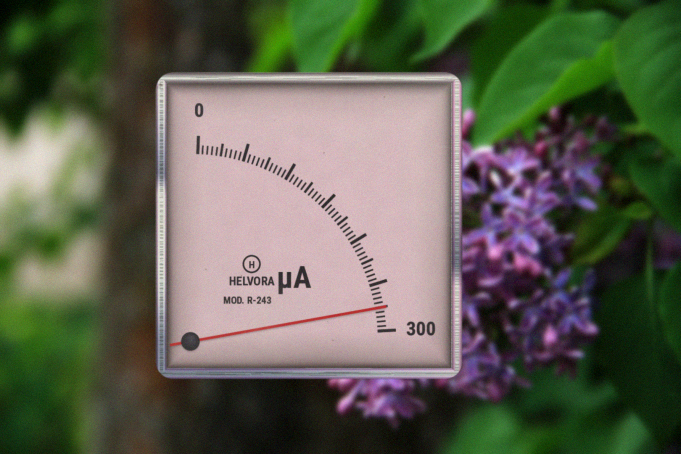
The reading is 275 µA
